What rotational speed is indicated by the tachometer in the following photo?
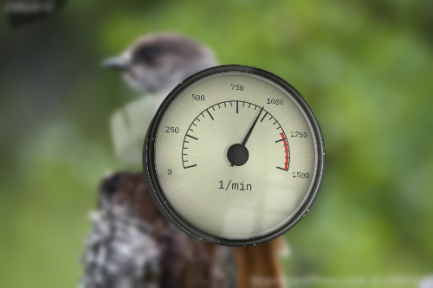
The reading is 950 rpm
